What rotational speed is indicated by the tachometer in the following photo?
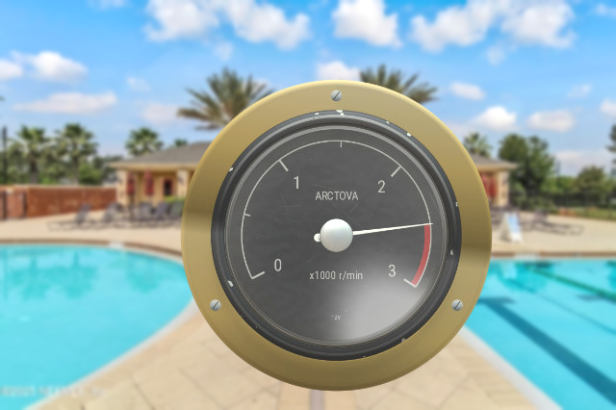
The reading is 2500 rpm
